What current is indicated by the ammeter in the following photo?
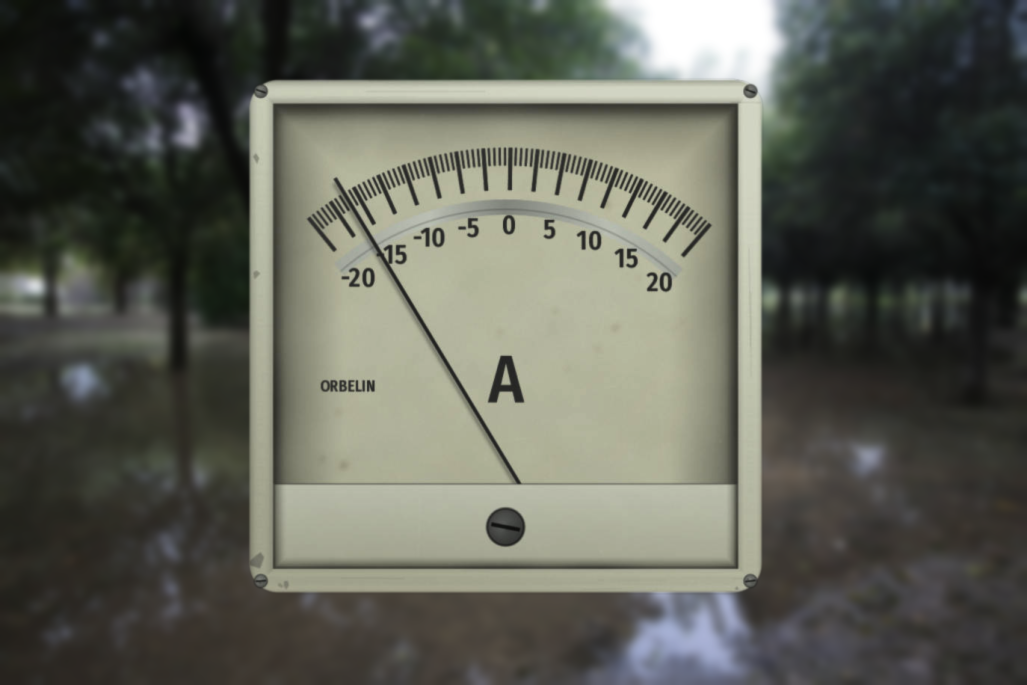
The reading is -16 A
